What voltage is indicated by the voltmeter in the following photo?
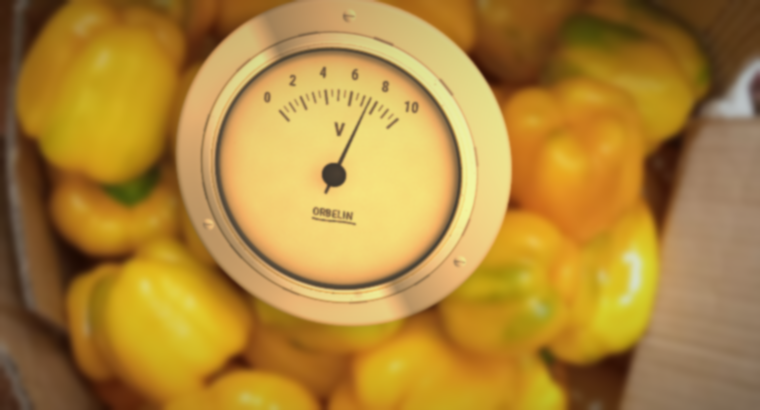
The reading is 7.5 V
